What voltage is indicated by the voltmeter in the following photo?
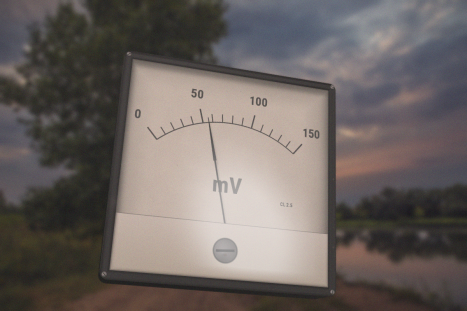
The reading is 55 mV
